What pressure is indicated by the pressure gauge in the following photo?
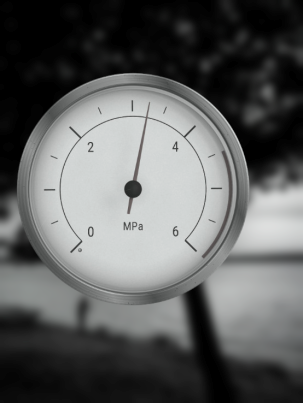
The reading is 3.25 MPa
